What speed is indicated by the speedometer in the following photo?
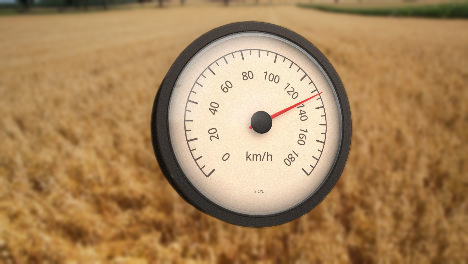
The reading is 132.5 km/h
